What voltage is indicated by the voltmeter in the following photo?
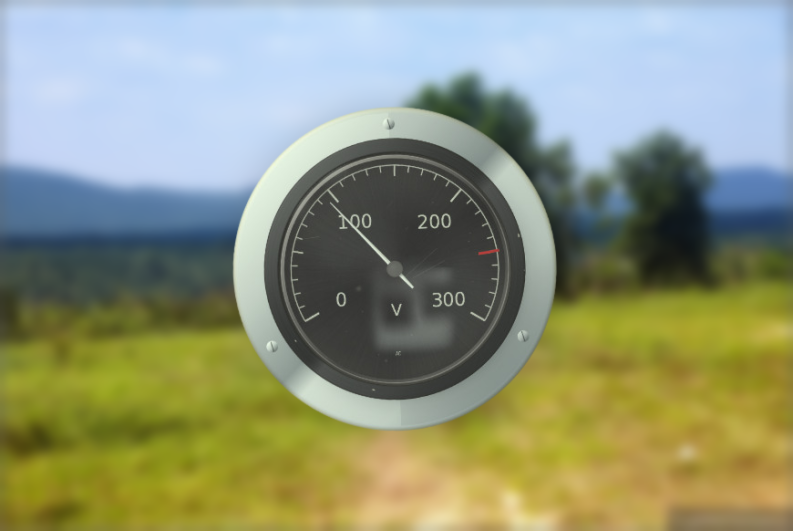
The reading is 95 V
